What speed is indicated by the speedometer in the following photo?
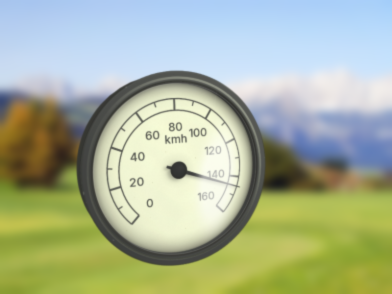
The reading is 145 km/h
